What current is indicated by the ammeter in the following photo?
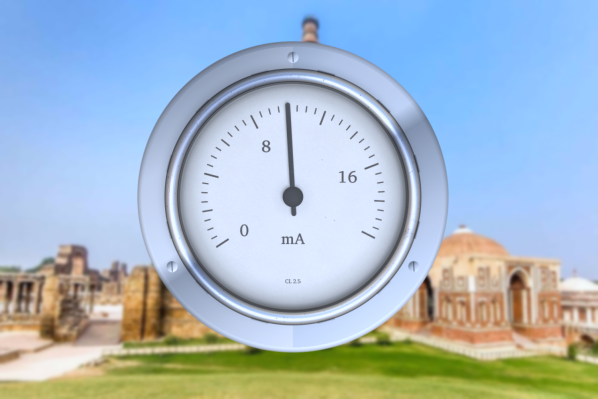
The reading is 10 mA
